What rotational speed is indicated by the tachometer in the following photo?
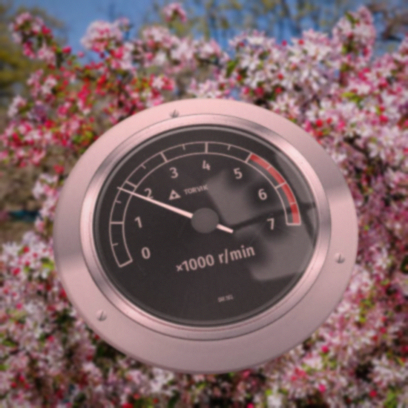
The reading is 1750 rpm
